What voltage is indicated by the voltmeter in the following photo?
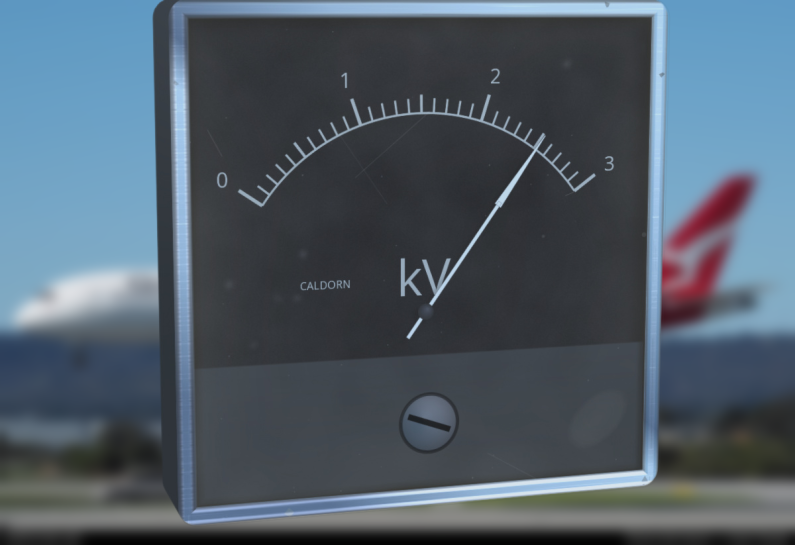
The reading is 2.5 kV
